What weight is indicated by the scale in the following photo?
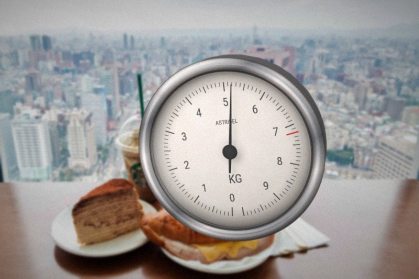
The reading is 5.2 kg
